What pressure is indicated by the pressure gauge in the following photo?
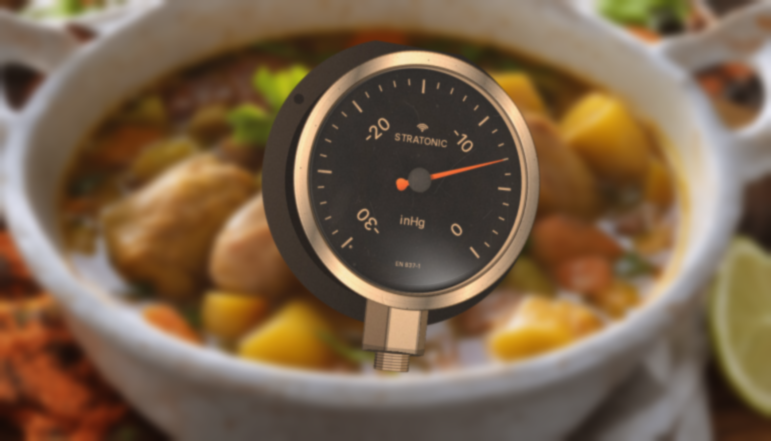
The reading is -7 inHg
